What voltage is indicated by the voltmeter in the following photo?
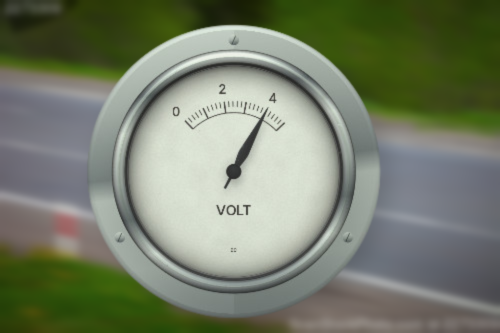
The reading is 4 V
